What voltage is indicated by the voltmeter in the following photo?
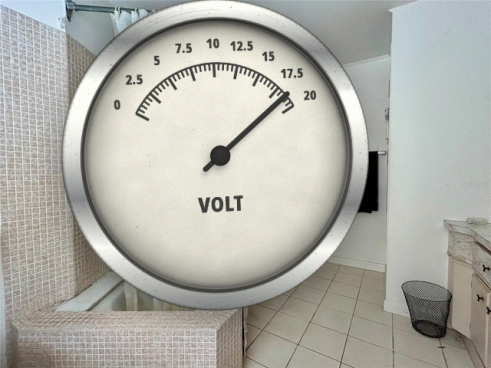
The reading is 18.5 V
